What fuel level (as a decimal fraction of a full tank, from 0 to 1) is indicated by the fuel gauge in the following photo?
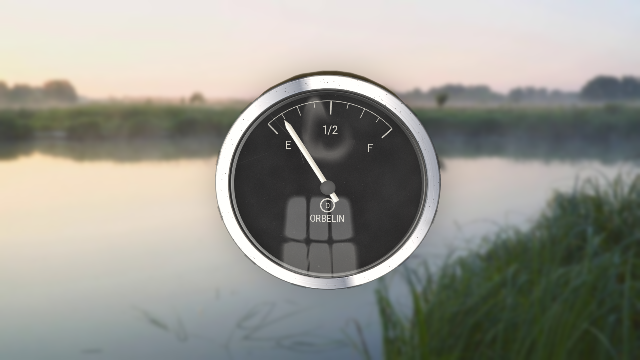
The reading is 0.125
